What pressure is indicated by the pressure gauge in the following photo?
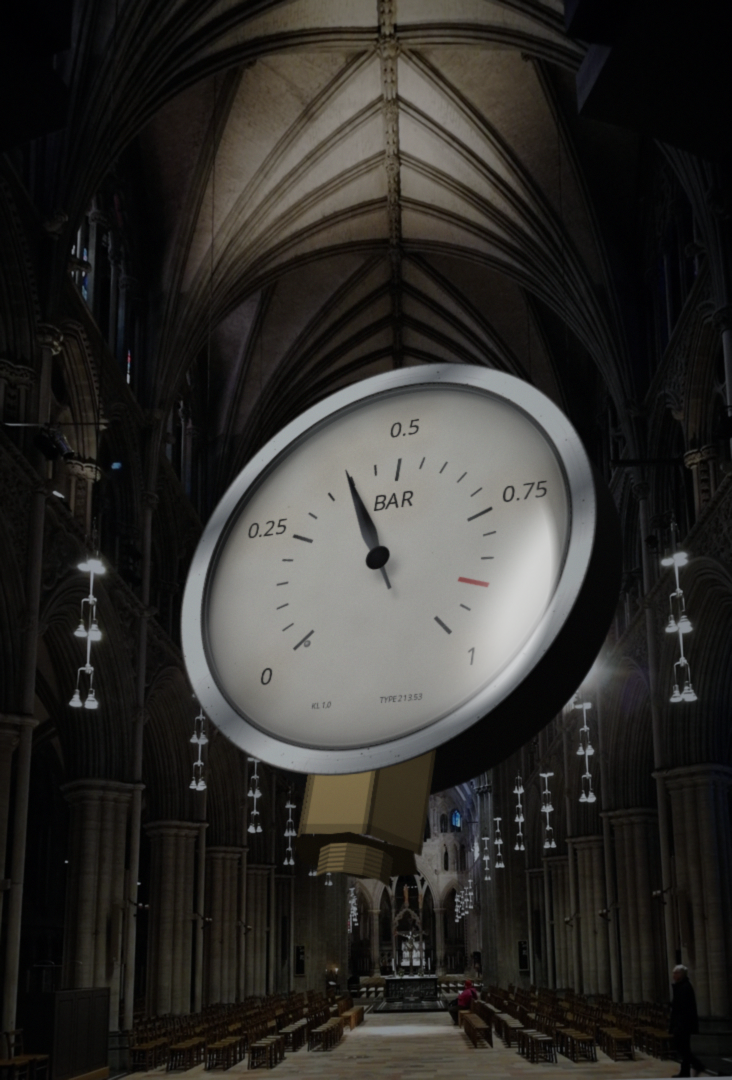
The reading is 0.4 bar
